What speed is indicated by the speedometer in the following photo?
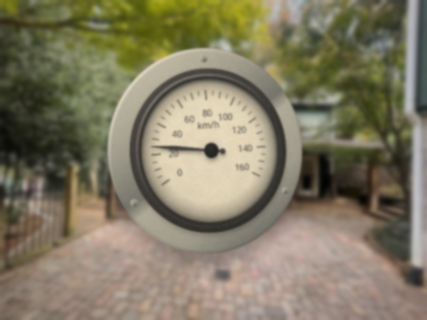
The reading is 25 km/h
